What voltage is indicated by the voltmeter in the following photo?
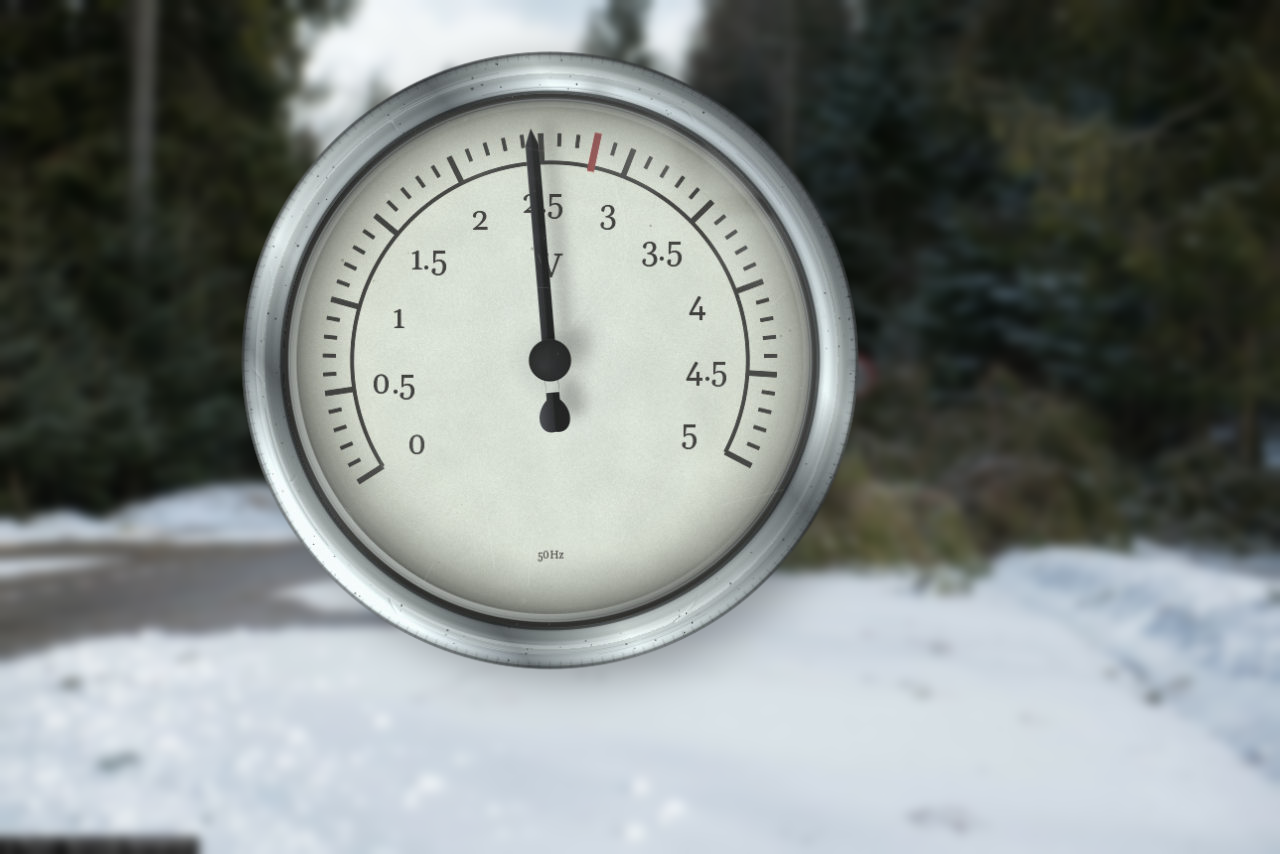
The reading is 2.45 V
